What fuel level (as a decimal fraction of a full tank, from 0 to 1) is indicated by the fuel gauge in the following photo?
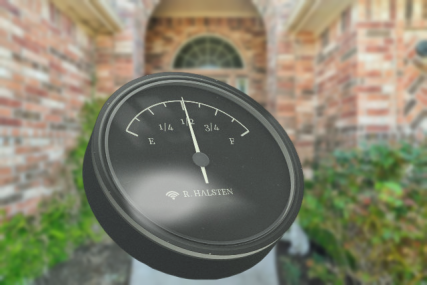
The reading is 0.5
